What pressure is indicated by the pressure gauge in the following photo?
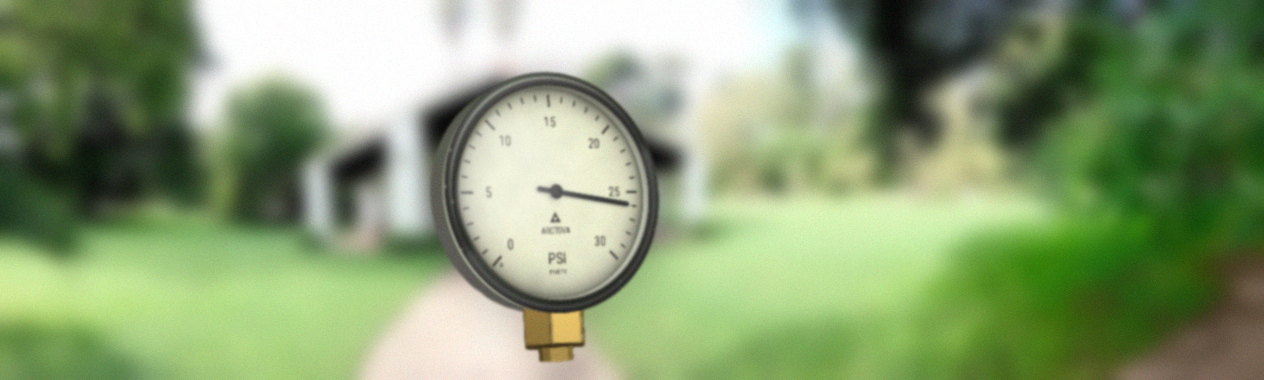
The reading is 26 psi
